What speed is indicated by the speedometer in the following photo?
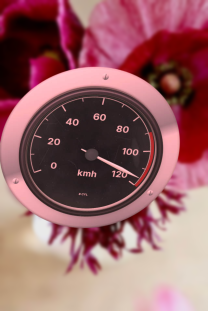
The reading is 115 km/h
